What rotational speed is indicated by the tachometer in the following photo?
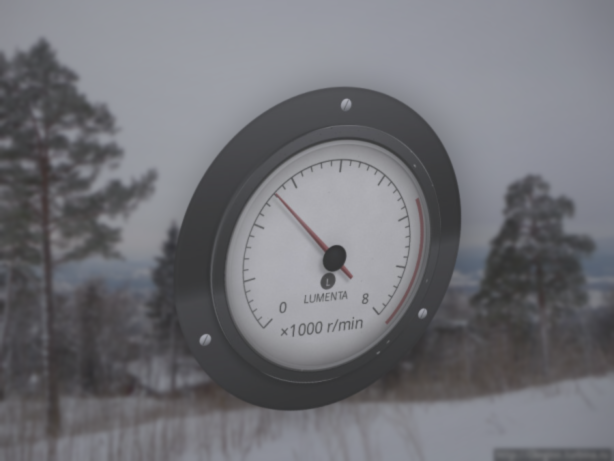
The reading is 2600 rpm
